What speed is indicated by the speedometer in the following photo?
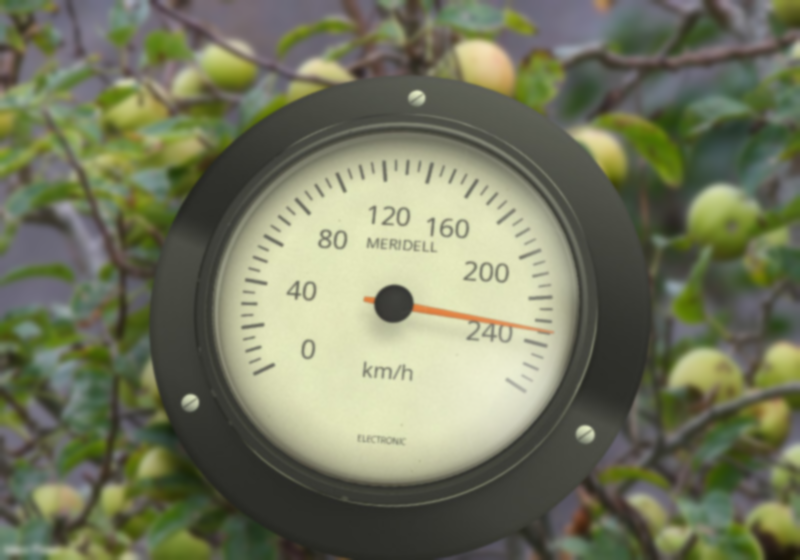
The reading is 235 km/h
